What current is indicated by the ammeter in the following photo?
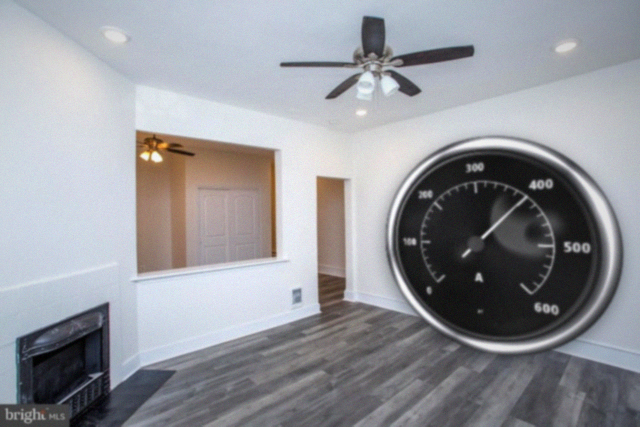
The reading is 400 A
